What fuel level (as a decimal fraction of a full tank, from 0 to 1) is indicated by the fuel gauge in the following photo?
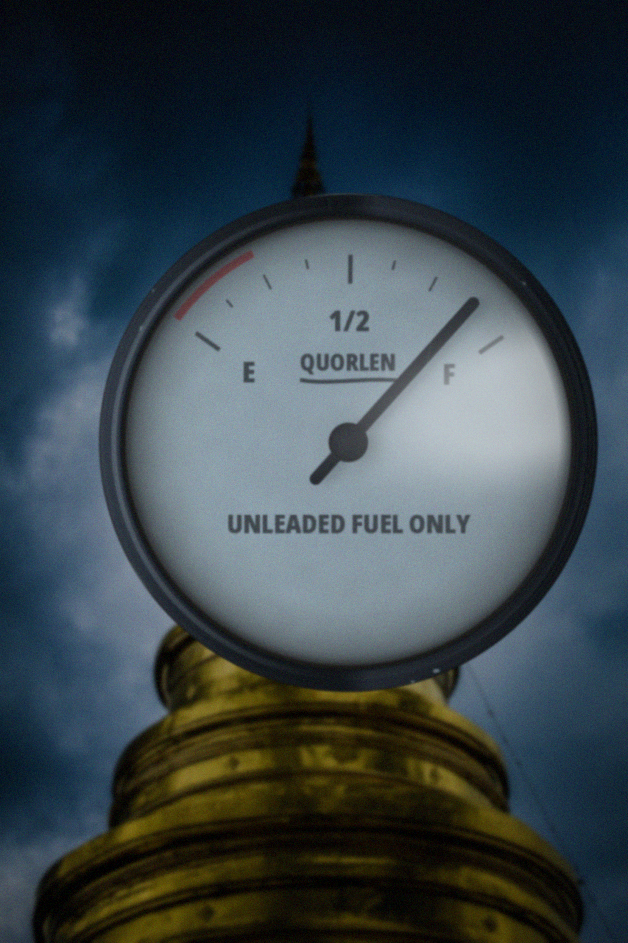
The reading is 0.875
